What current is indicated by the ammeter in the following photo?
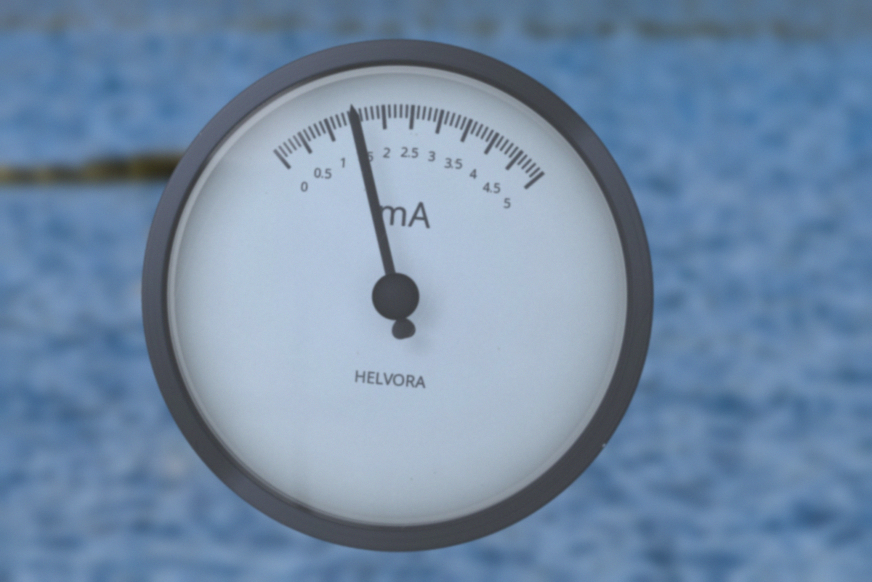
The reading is 1.5 mA
